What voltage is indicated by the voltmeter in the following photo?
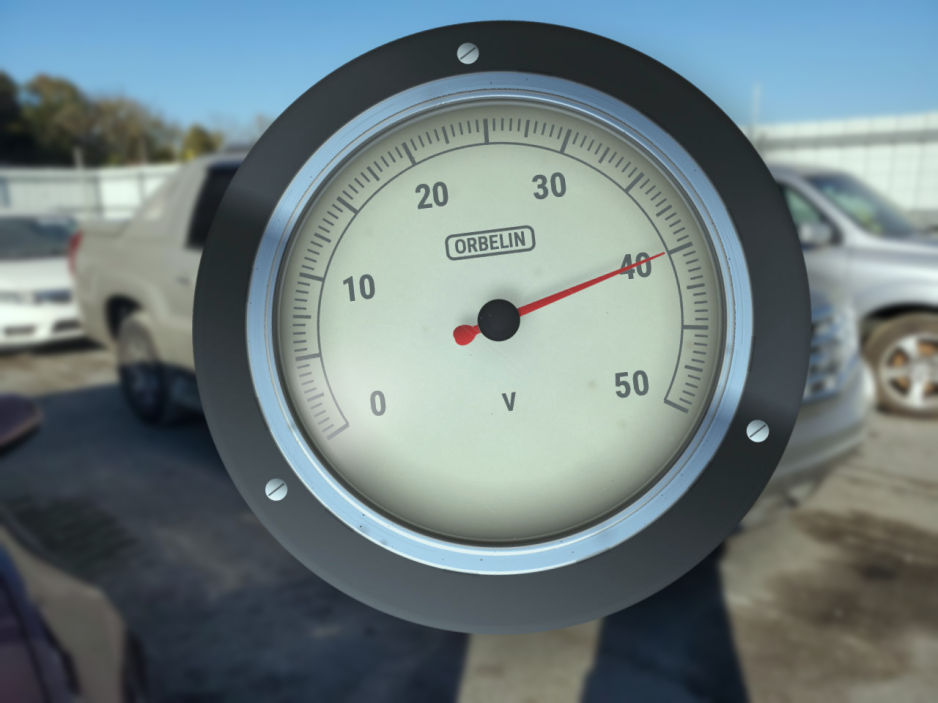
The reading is 40 V
